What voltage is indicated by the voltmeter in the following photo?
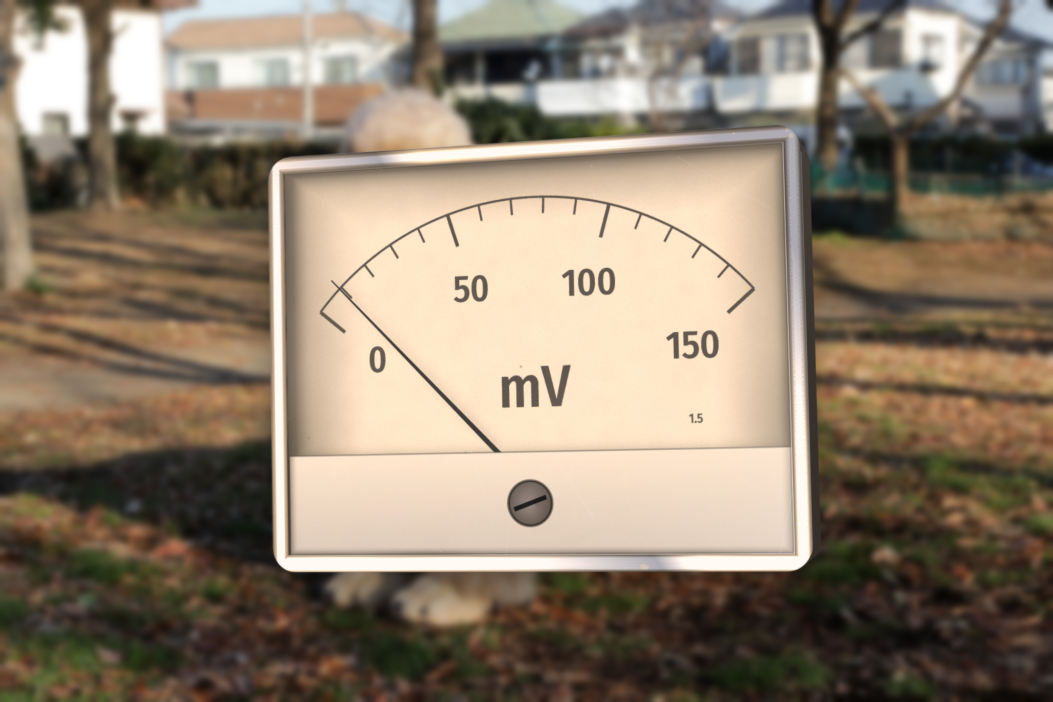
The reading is 10 mV
